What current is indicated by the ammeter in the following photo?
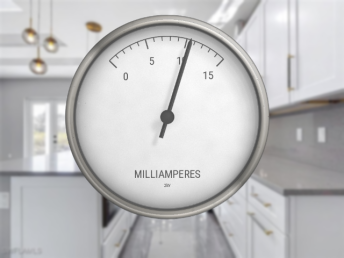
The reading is 10.5 mA
